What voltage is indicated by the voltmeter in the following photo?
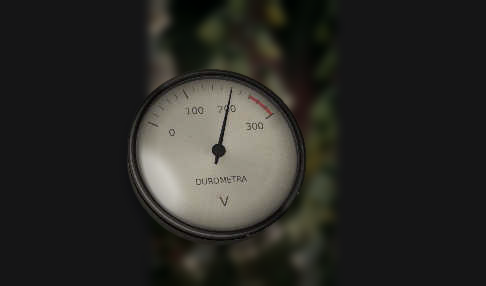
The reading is 200 V
